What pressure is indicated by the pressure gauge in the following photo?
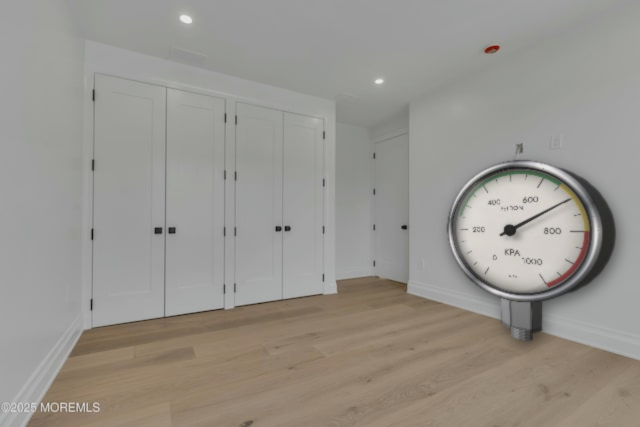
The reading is 700 kPa
